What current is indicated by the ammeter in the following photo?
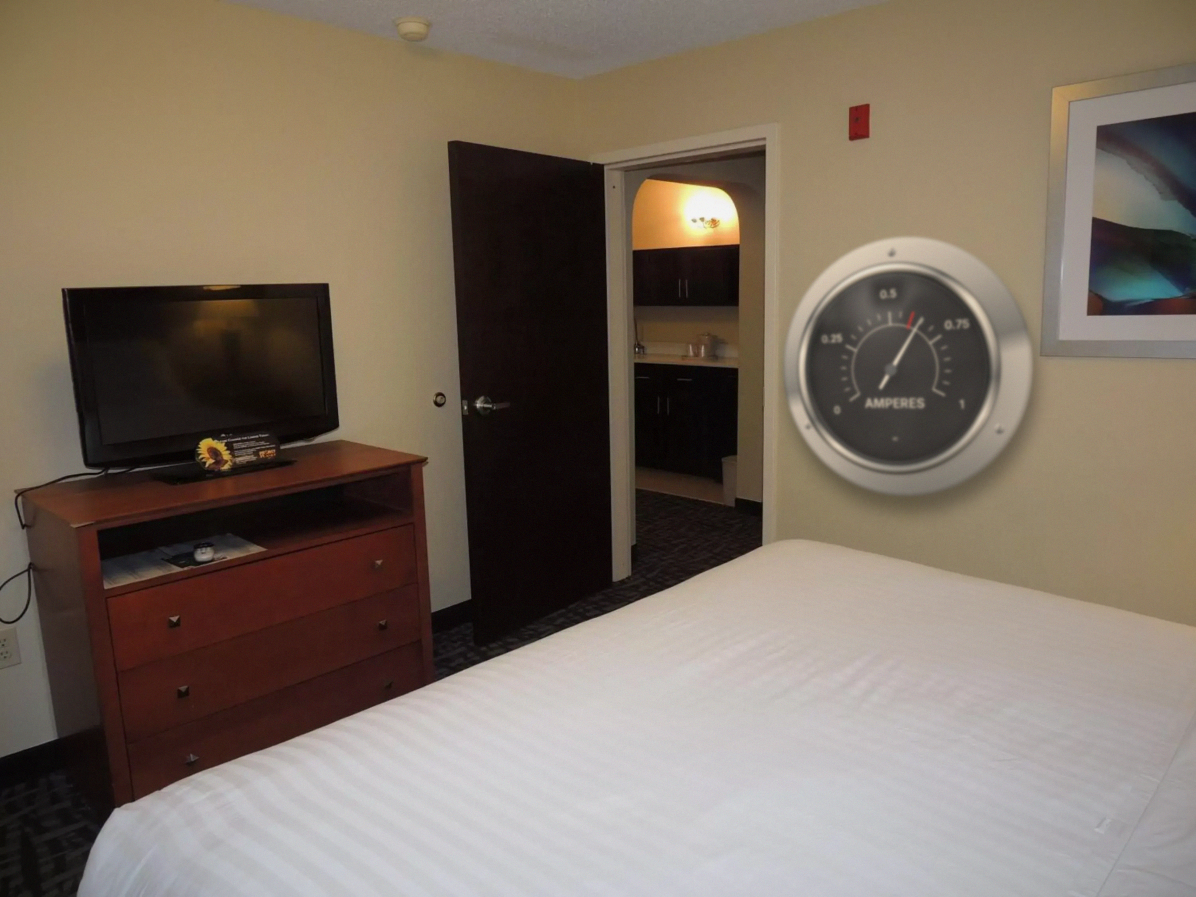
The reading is 0.65 A
